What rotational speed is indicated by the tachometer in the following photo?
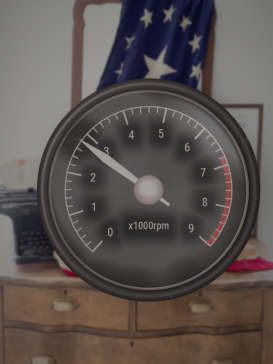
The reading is 2800 rpm
